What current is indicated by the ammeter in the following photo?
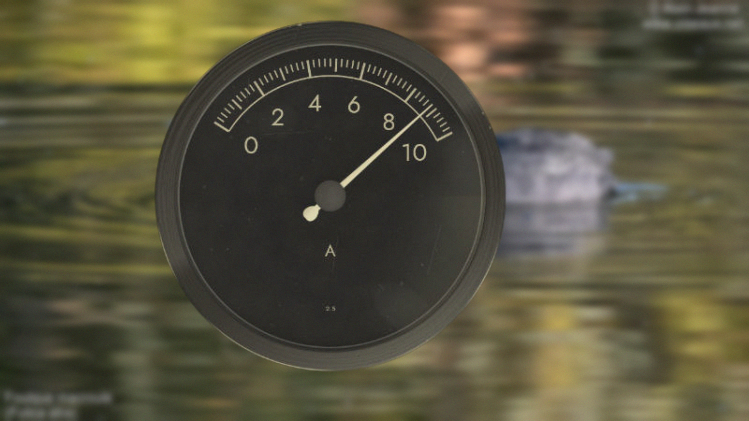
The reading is 8.8 A
